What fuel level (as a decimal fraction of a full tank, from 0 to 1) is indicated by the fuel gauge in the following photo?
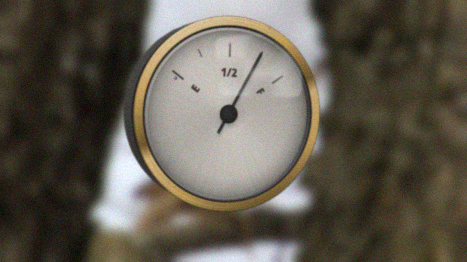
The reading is 0.75
